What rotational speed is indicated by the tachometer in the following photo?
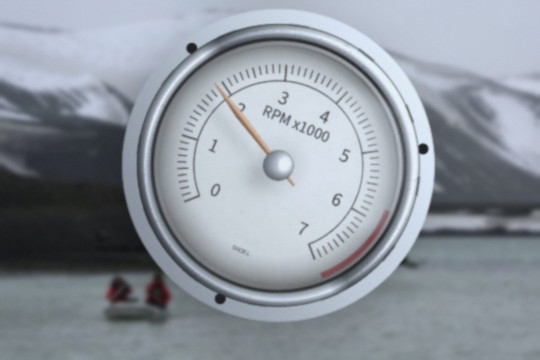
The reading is 1900 rpm
